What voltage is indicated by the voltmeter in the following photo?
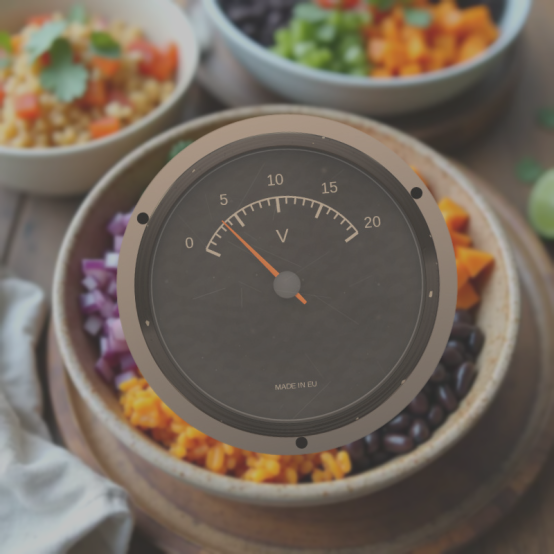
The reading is 3.5 V
